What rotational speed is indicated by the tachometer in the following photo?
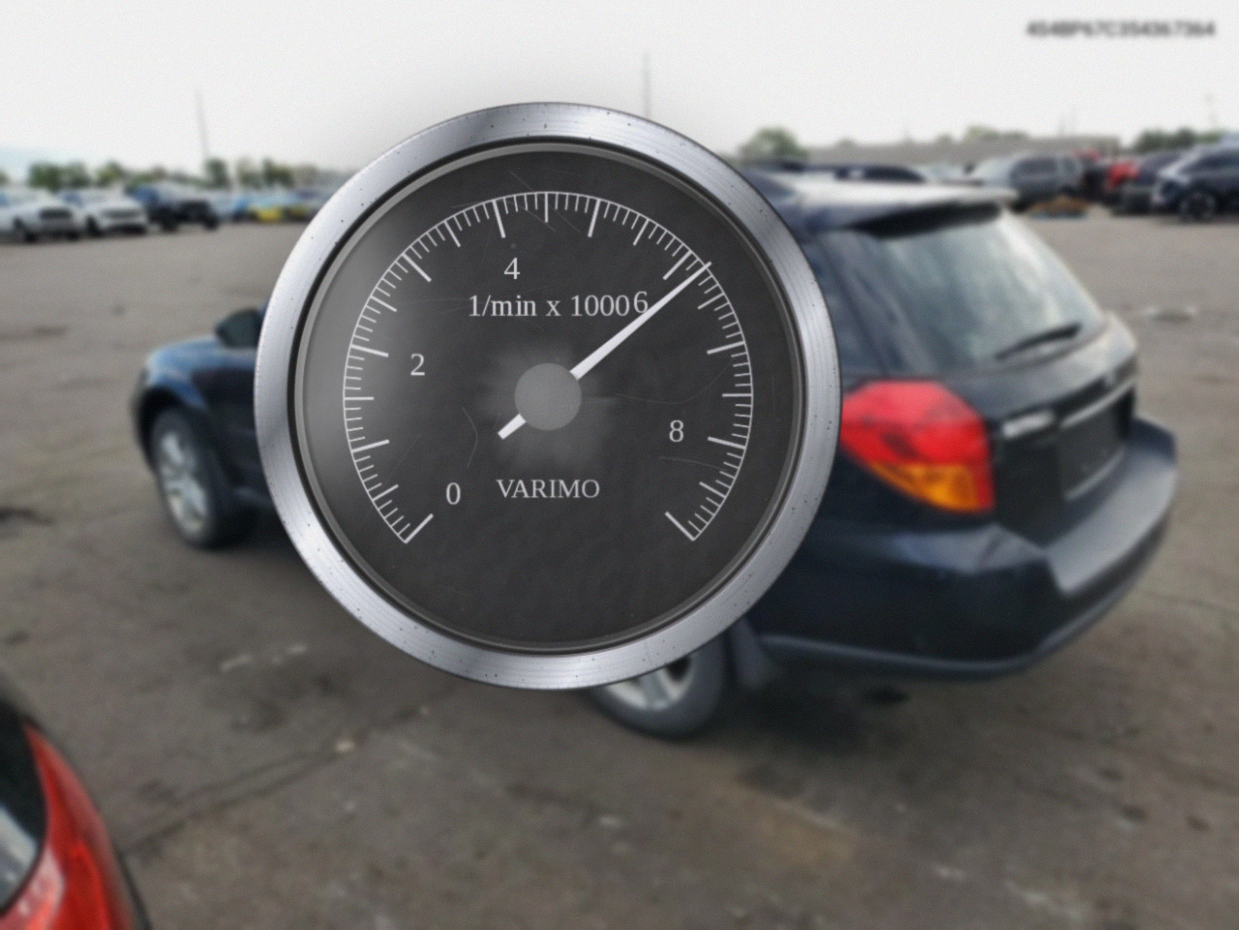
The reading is 6200 rpm
